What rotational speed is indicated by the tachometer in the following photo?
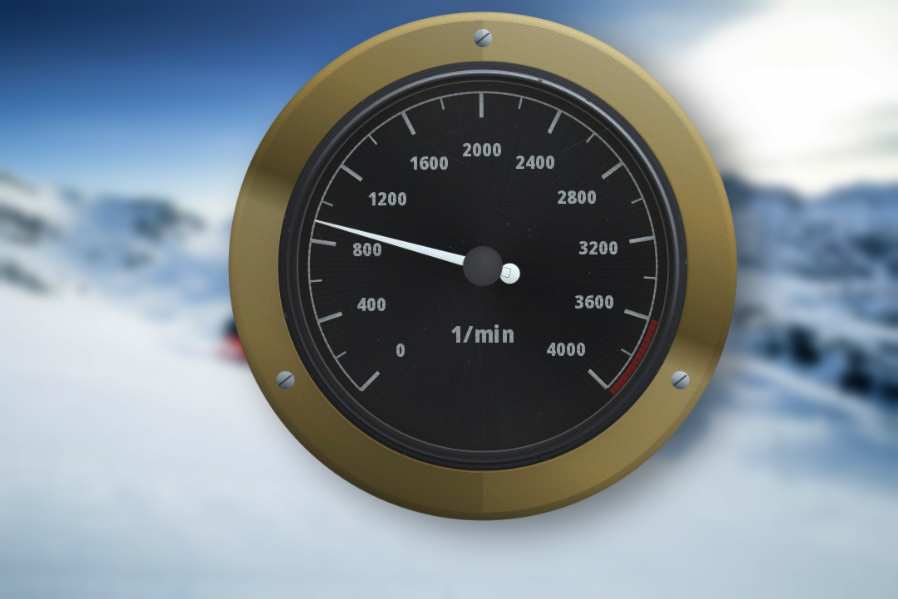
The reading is 900 rpm
